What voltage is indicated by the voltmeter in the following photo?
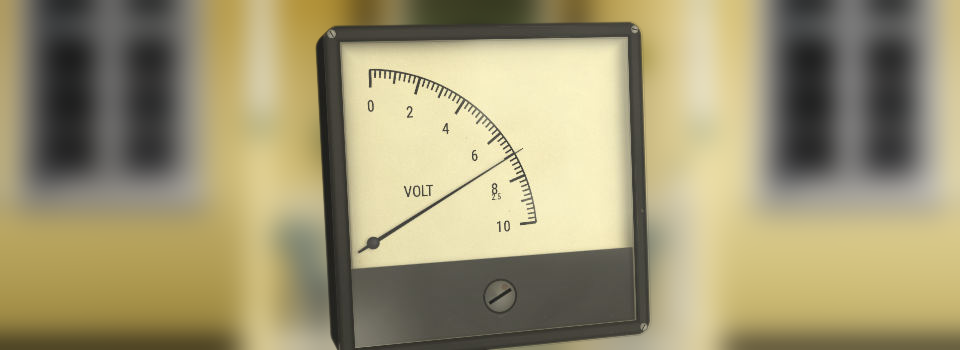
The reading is 7 V
